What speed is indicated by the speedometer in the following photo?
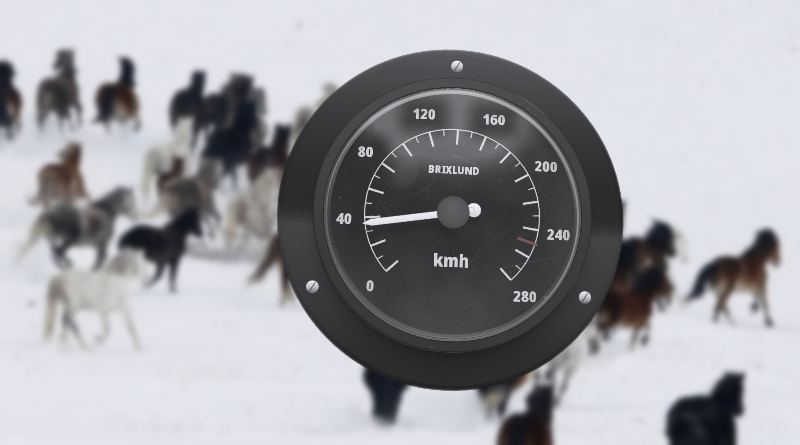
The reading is 35 km/h
